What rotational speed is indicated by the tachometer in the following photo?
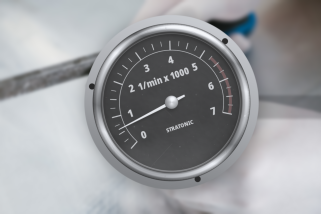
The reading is 625 rpm
